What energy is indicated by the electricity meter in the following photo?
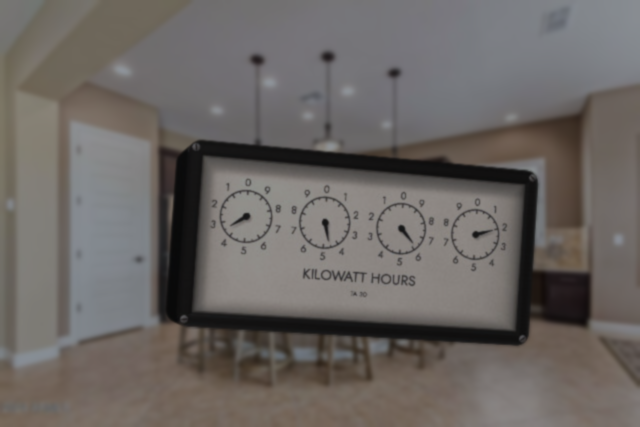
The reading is 3462 kWh
